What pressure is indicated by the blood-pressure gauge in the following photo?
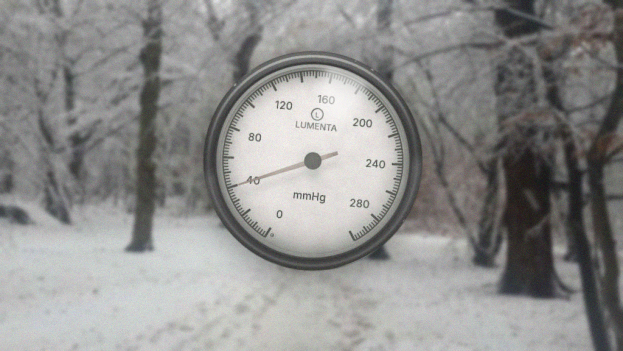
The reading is 40 mmHg
